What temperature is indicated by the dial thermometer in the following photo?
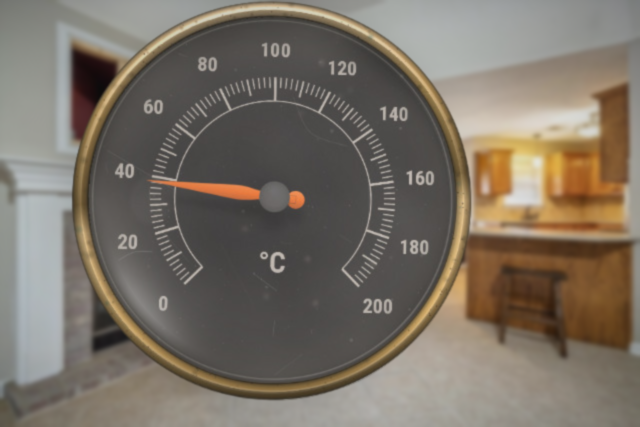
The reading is 38 °C
